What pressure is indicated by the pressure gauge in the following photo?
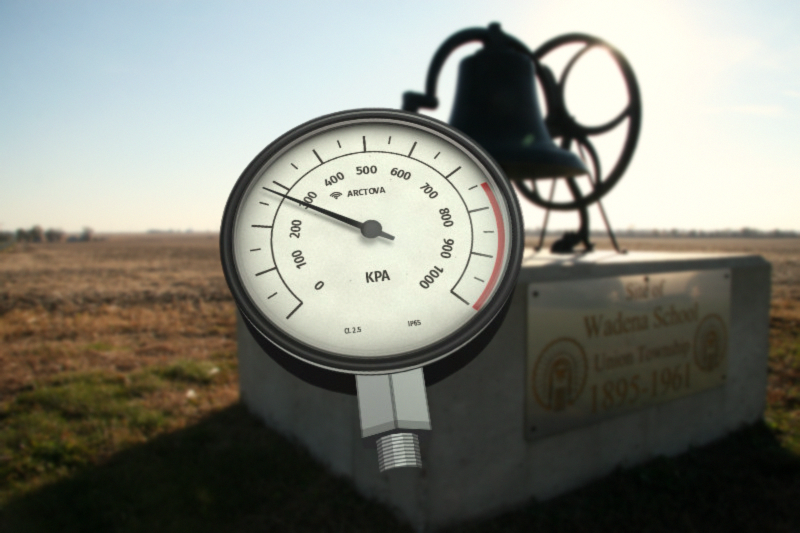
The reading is 275 kPa
